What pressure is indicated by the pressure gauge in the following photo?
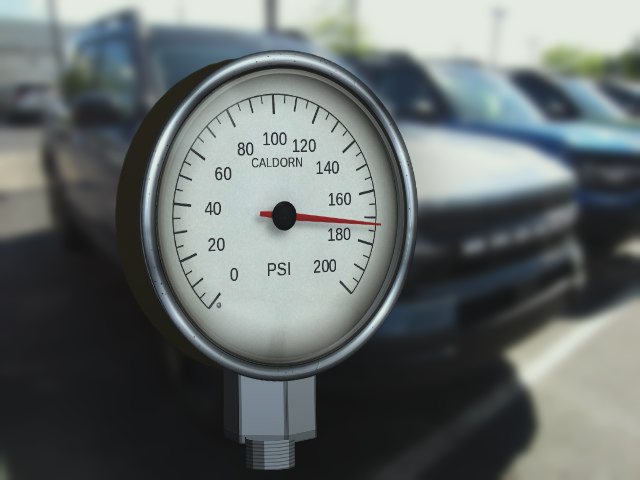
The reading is 172.5 psi
